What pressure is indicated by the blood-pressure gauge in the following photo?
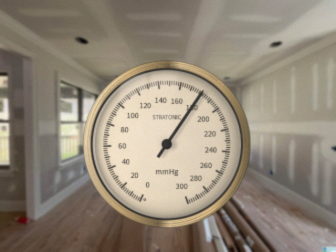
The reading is 180 mmHg
